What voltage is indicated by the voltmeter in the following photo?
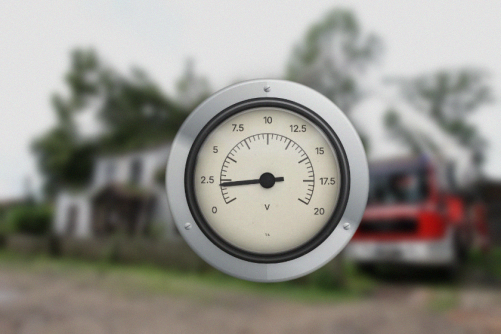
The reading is 2 V
